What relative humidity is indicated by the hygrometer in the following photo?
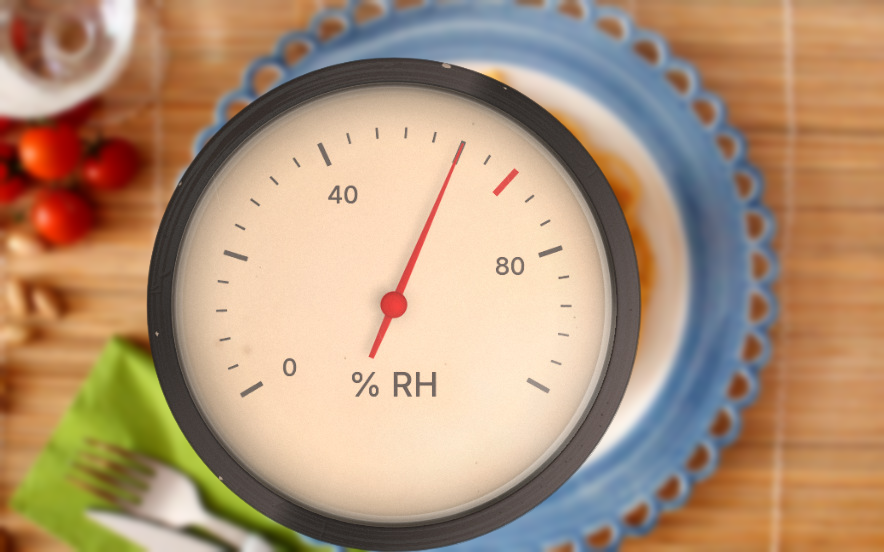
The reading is 60 %
